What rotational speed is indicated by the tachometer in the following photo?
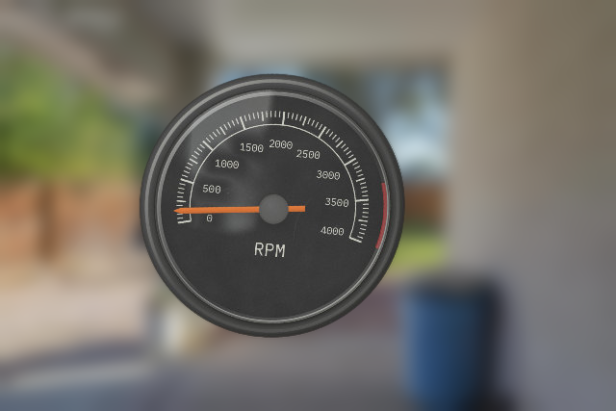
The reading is 150 rpm
